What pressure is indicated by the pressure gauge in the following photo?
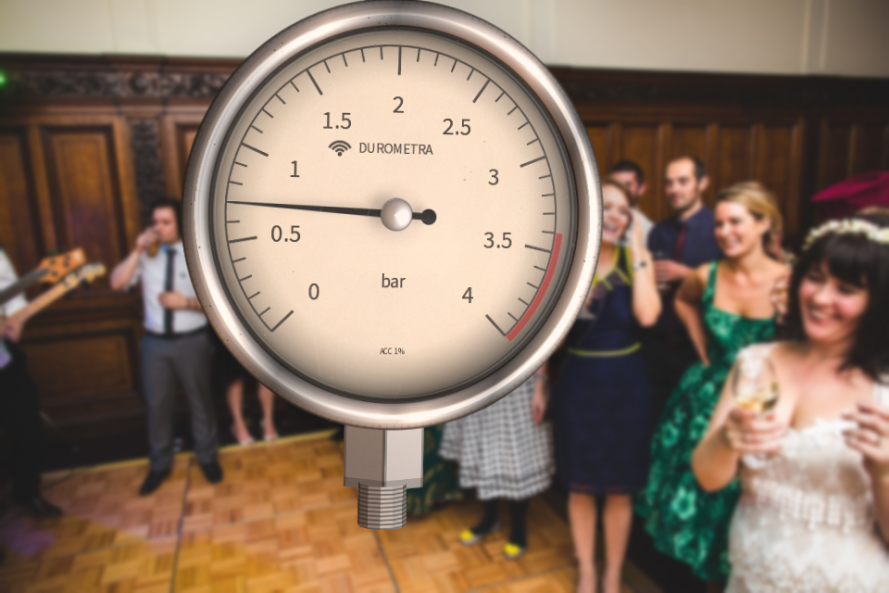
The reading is 0.7 bar
